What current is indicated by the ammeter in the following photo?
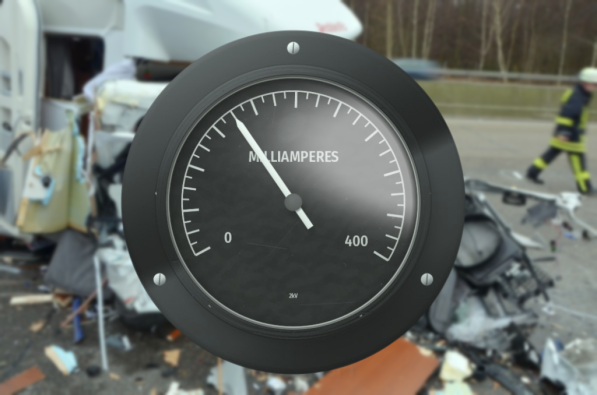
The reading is 140 mA
